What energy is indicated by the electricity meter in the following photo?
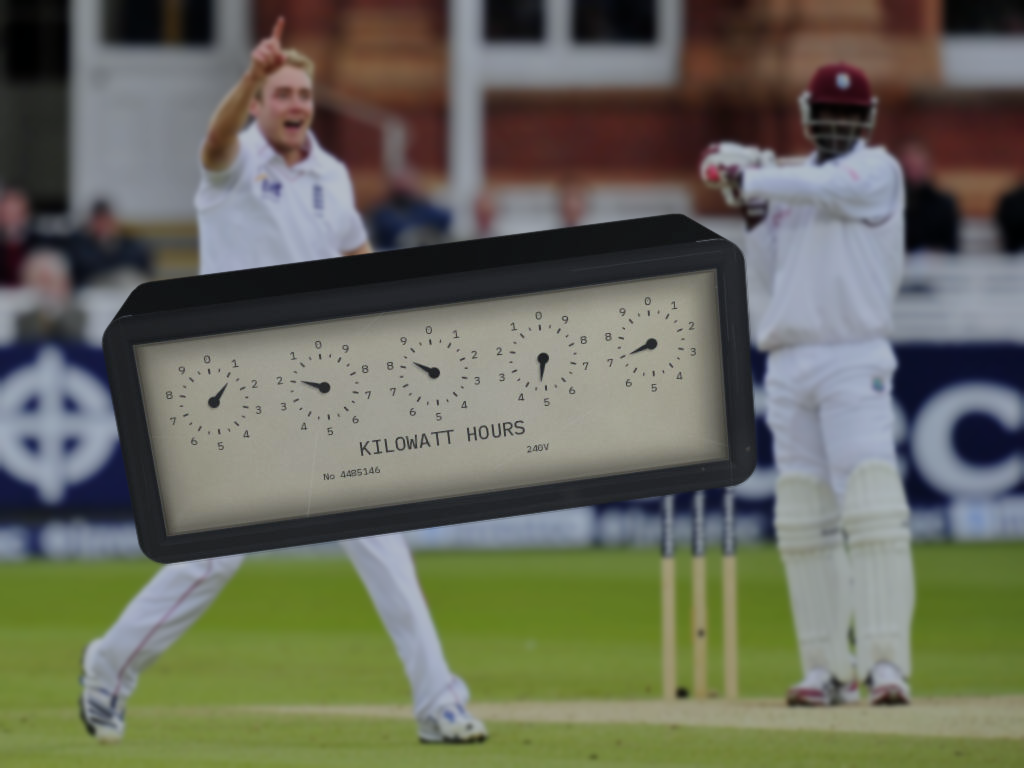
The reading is 11847 kWh
